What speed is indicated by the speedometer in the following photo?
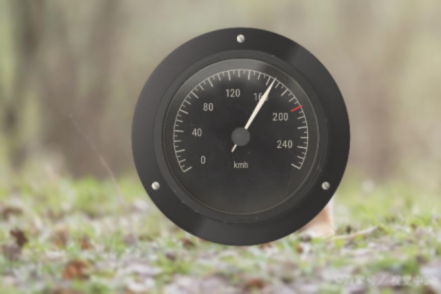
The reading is 165 km/h
